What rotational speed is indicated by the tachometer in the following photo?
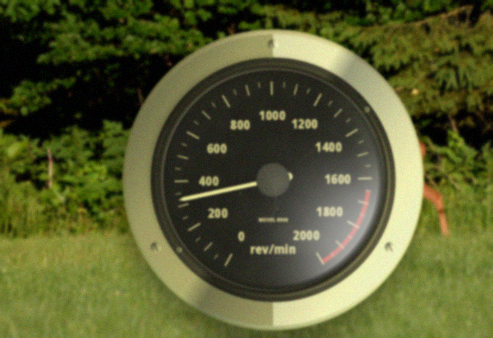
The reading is 325 rpm
